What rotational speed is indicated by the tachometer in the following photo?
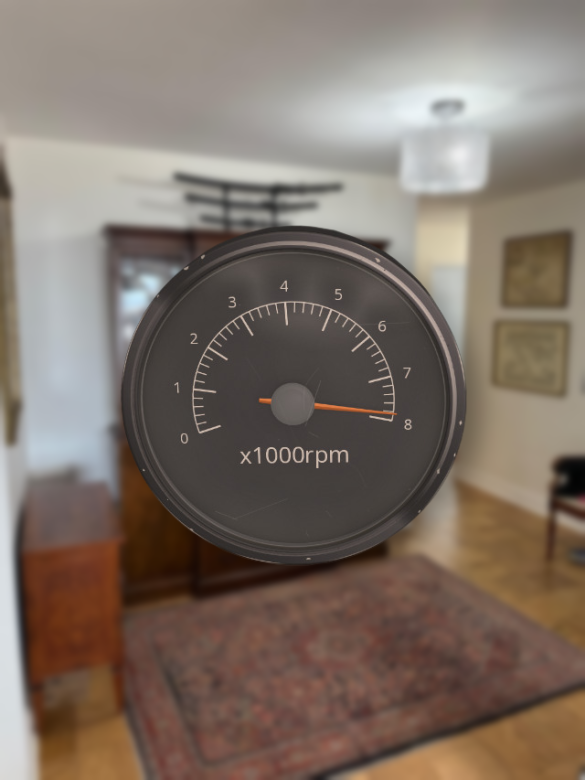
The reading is 7800 rpm
